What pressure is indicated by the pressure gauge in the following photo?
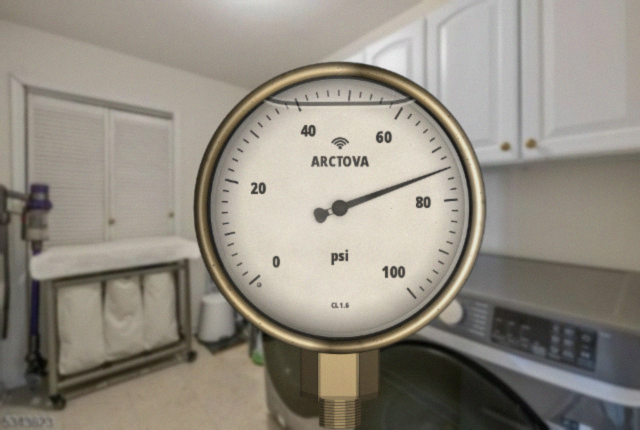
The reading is 74 psi
